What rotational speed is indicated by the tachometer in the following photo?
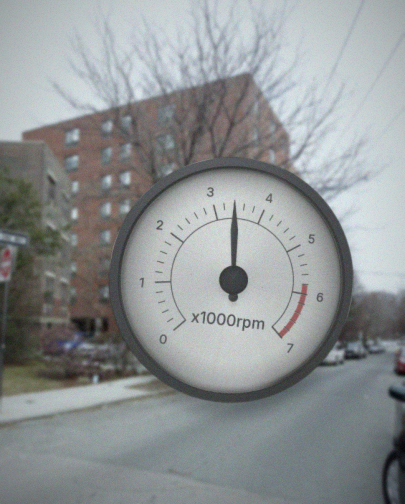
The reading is 3400 rpm
